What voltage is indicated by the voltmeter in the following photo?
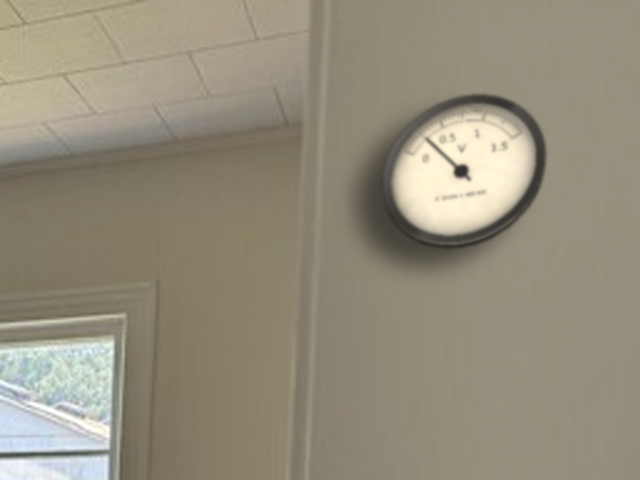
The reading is 0.25 V
